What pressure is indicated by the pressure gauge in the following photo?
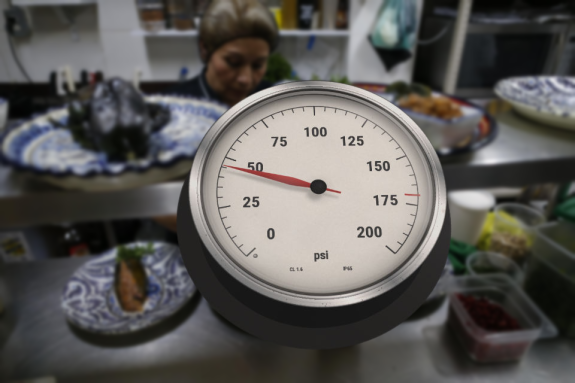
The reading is 45 psi
